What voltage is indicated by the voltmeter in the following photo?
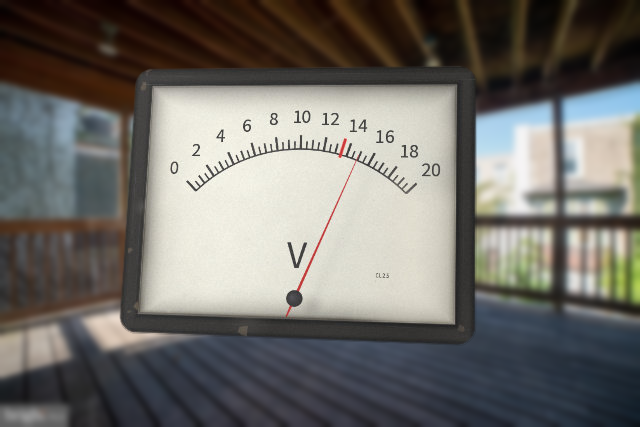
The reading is 15 V
